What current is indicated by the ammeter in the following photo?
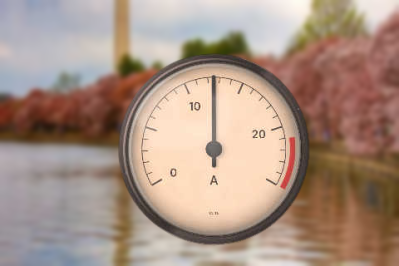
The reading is 12.5 A
